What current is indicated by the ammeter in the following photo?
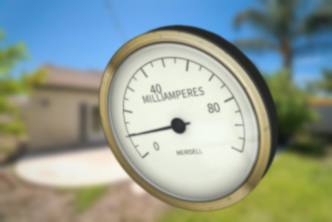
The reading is 10 mA
